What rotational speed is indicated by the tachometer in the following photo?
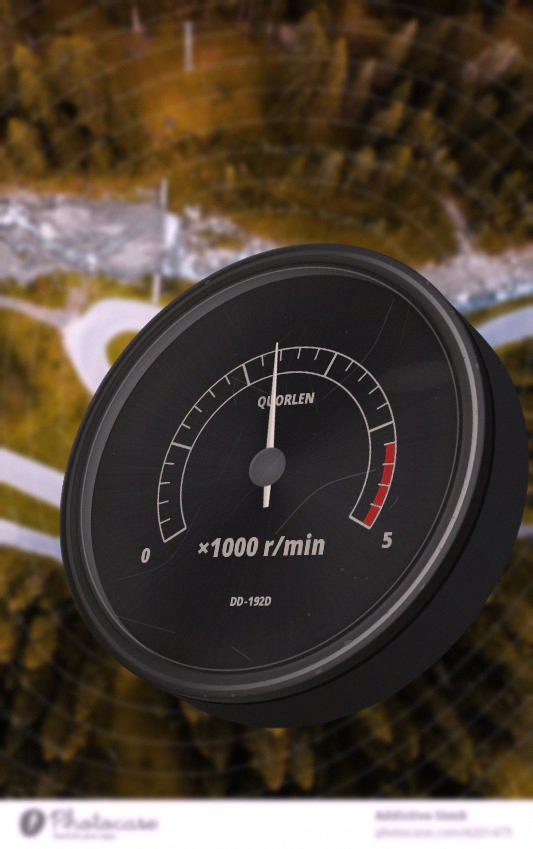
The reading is 2400 rpm
